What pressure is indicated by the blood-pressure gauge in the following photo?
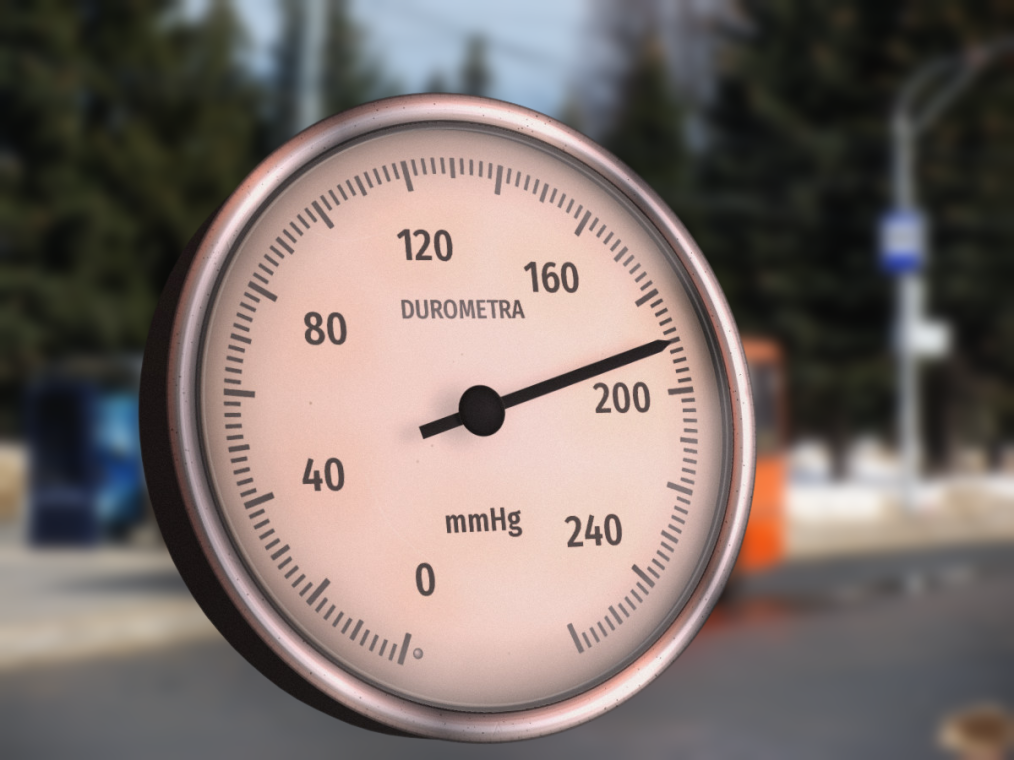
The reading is 190 mmHg
